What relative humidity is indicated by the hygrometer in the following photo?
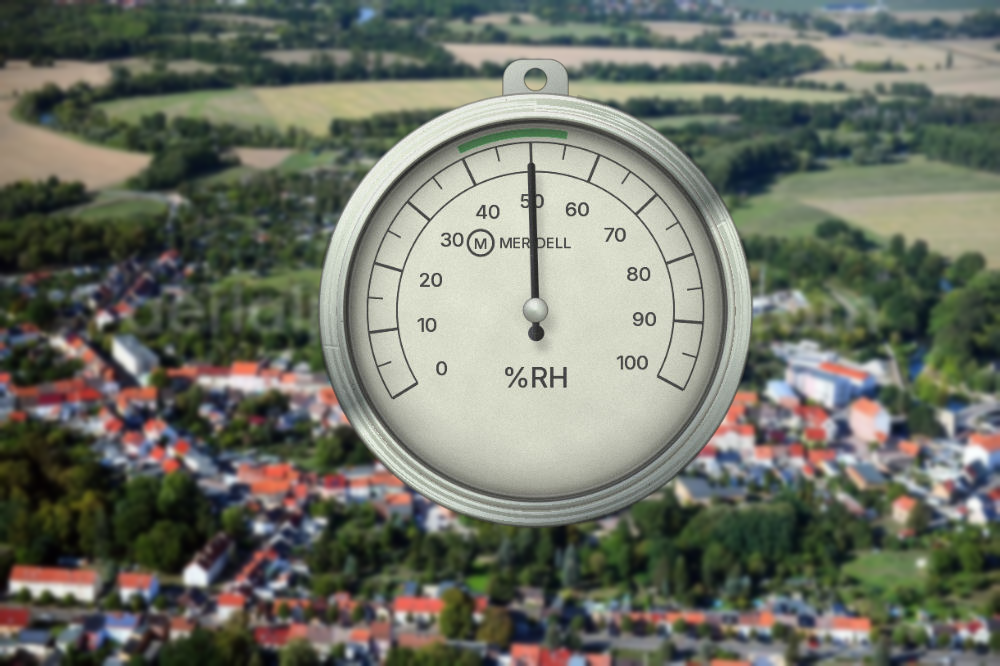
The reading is 50 %
